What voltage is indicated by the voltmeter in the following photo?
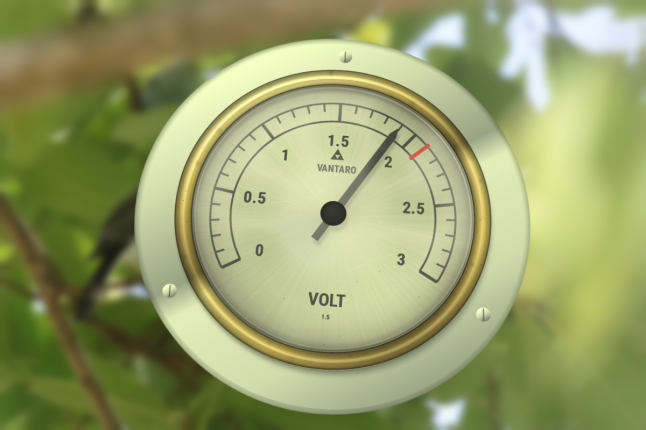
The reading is 1.9 V
